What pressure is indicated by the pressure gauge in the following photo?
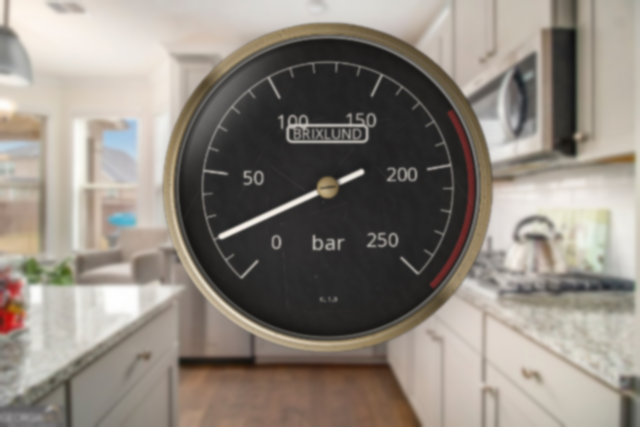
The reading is 20 bar
